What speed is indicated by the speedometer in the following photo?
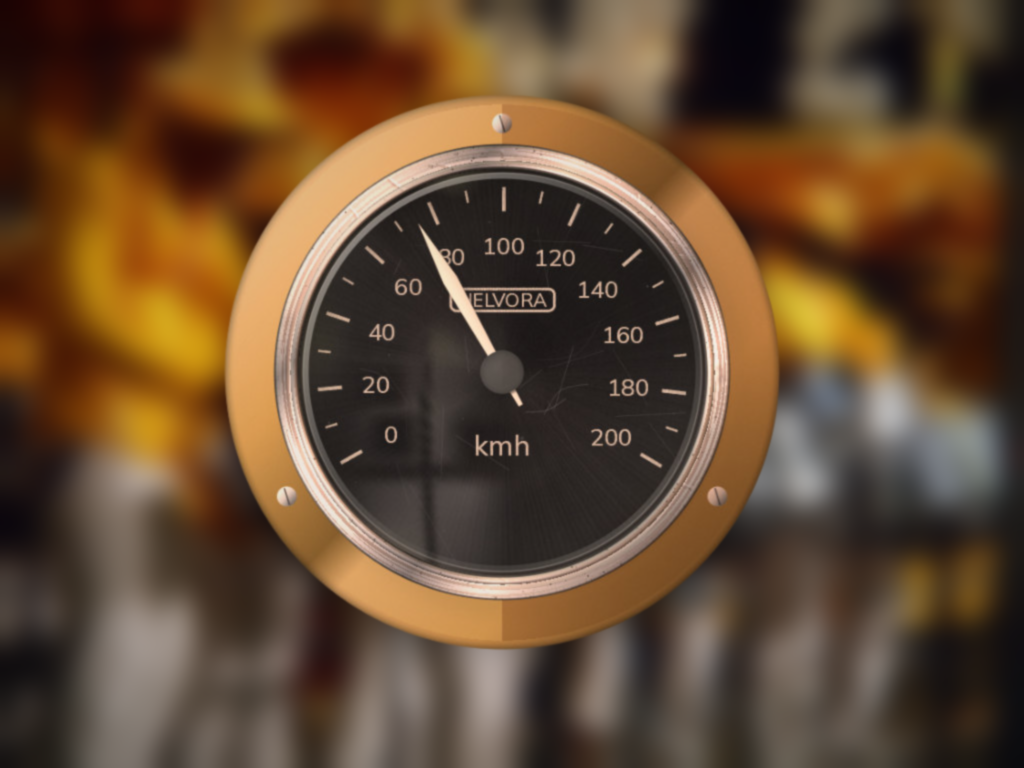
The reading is 75 km/h
